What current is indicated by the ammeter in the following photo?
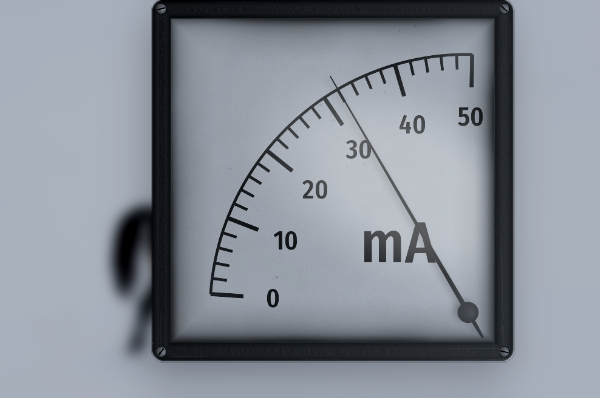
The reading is 32 mA
